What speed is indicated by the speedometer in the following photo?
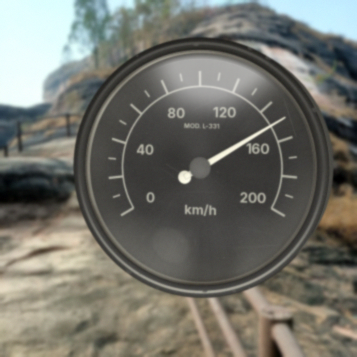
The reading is 150 km/h
